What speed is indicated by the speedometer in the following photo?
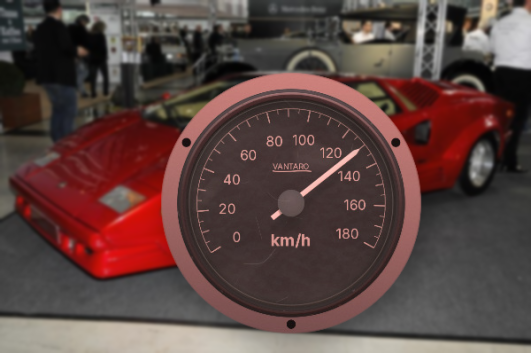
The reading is 130 km/h
